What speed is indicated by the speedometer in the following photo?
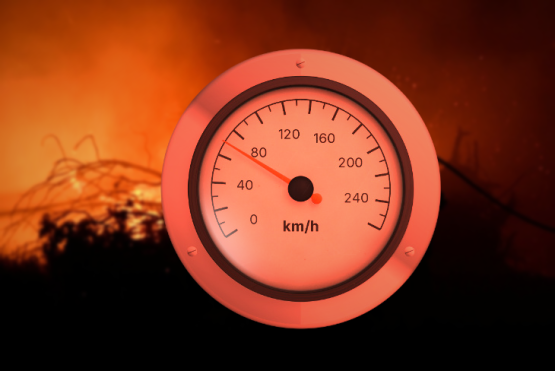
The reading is 70 km/h
